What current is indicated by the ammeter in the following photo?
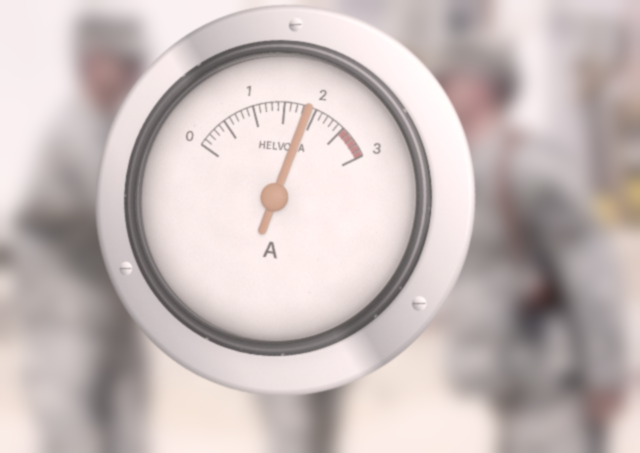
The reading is 1.9 A
